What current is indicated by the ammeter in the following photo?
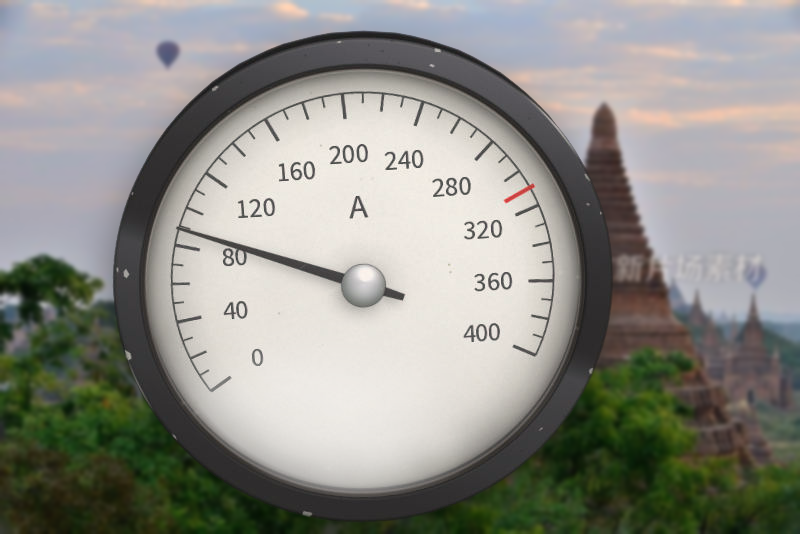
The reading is 90 A
